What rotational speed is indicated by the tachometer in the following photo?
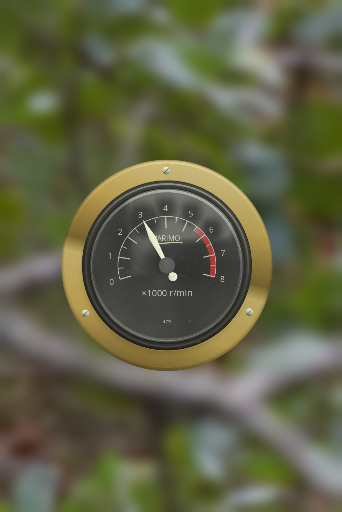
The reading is 3000 rpm
